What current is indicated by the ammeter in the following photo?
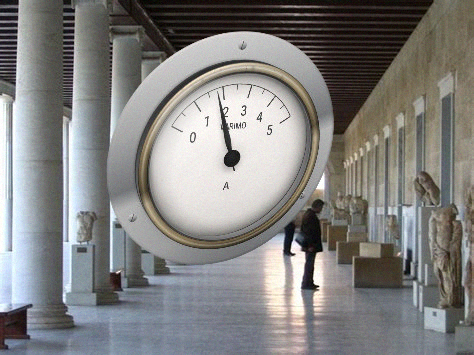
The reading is 1.75 A
